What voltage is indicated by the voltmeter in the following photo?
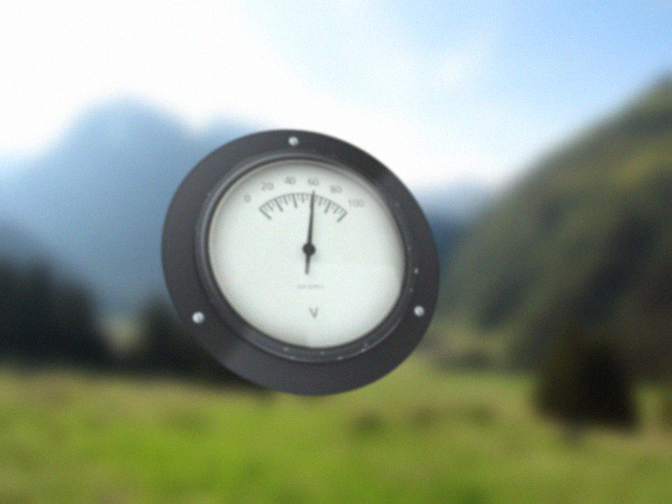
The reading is 60 V
